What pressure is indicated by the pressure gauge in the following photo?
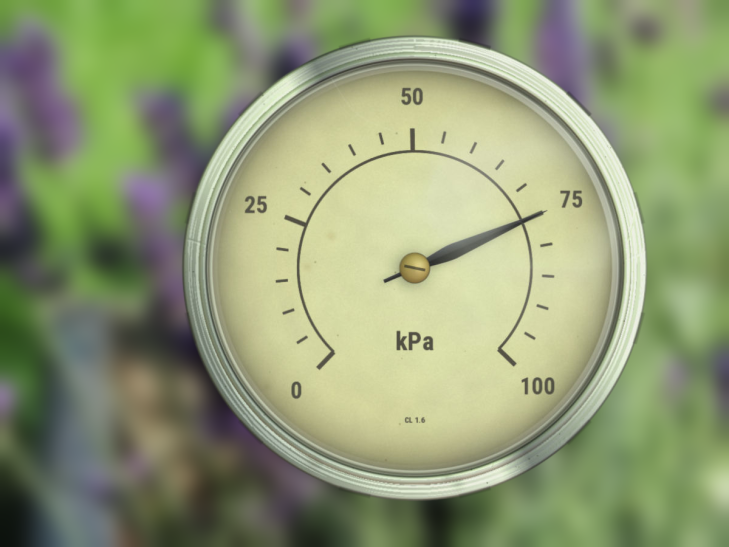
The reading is 75 kPa
